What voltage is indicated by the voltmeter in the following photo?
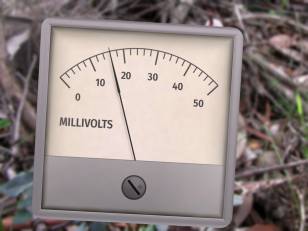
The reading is 16 mV
